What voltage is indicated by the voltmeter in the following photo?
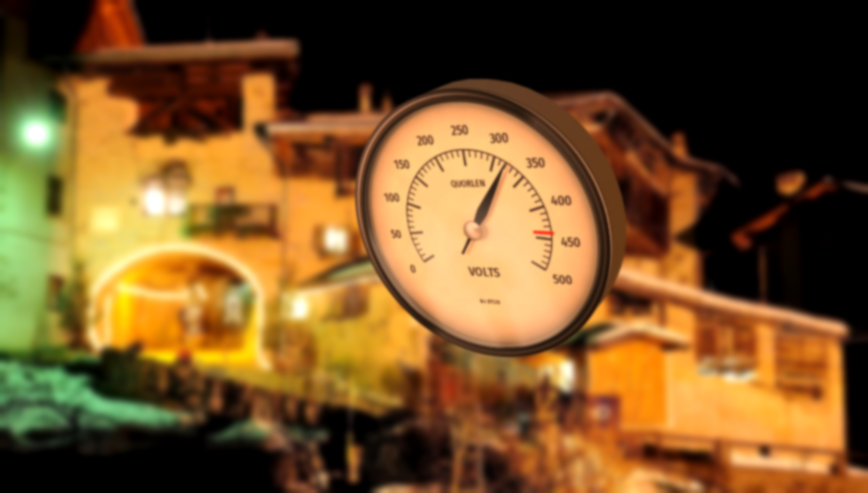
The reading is 320 V
